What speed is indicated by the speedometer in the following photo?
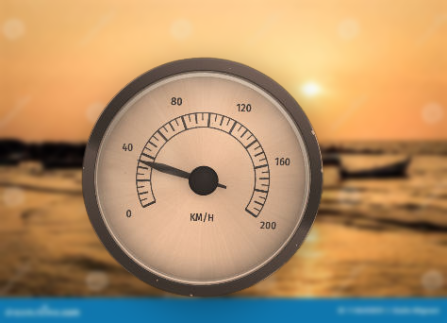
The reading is 35 km/h
